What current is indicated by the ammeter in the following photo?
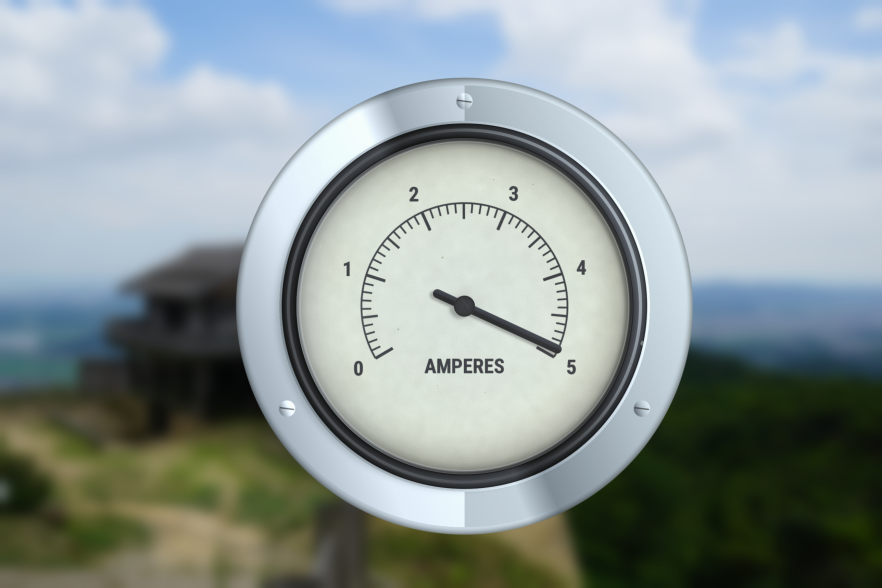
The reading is 4.9 A
